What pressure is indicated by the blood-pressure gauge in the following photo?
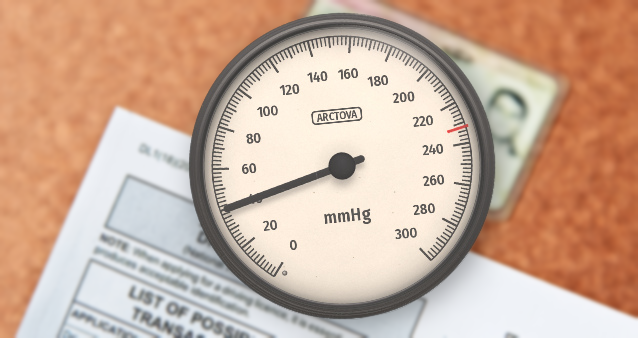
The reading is 40 mmHg
